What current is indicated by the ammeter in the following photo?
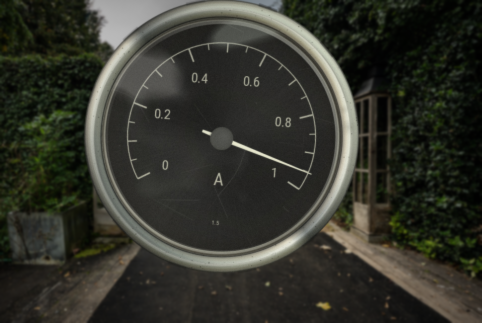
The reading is 0.95 A
